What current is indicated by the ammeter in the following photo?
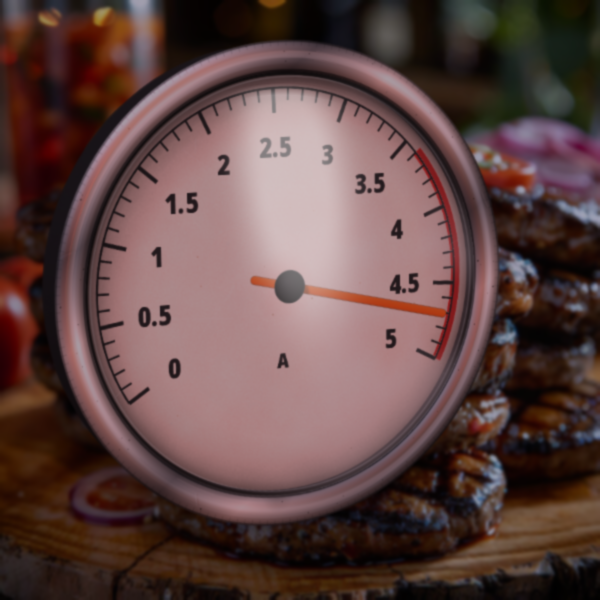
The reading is 4.7 A
